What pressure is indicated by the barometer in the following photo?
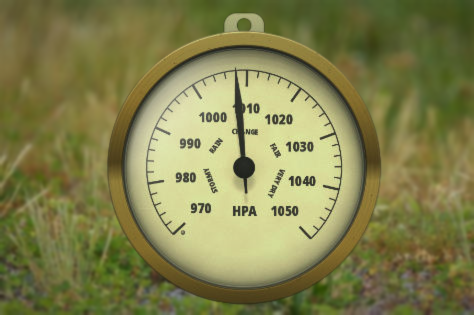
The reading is 1008 hPa
